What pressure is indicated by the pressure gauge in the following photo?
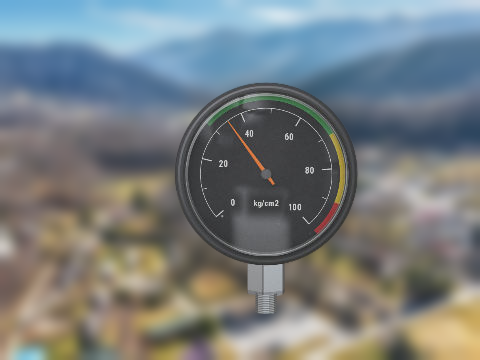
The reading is 35 kg/cm²
